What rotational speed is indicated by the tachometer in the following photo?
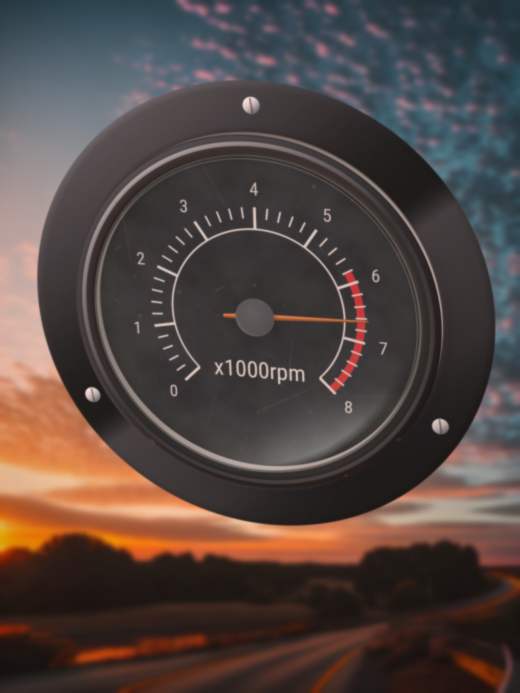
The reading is 6600 rpm
